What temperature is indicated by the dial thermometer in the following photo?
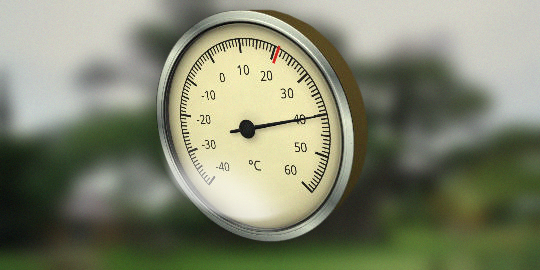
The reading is 40 °C
